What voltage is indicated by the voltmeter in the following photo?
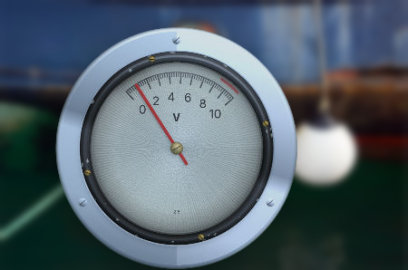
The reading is 1 V
